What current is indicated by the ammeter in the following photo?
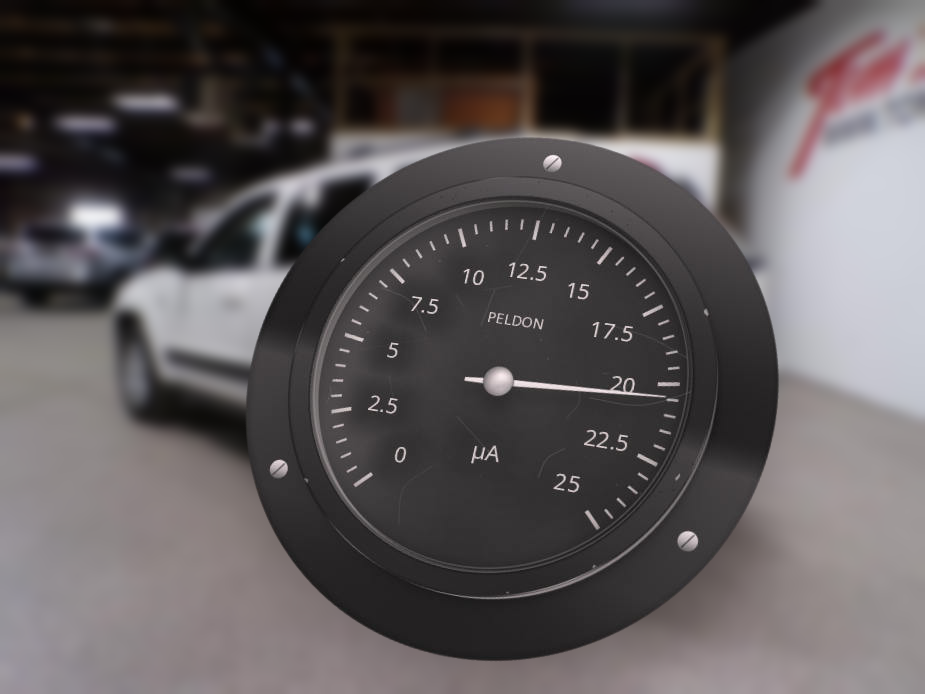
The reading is 20.5 µA
